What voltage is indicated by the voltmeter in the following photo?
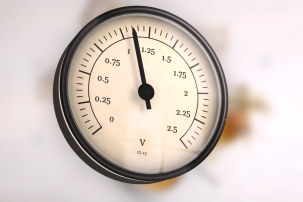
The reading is 1.1 V
